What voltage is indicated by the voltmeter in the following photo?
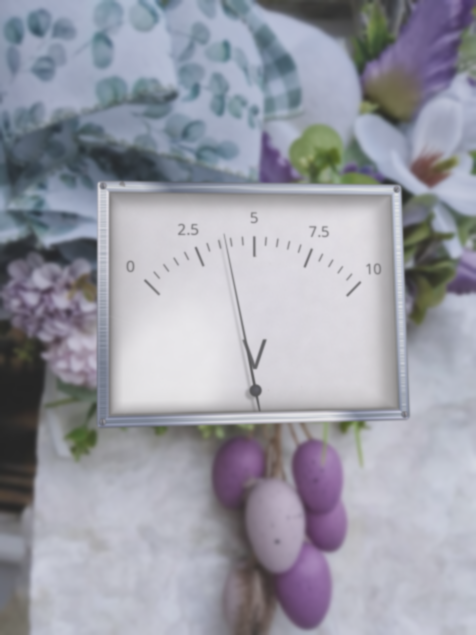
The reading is 3.75 V
